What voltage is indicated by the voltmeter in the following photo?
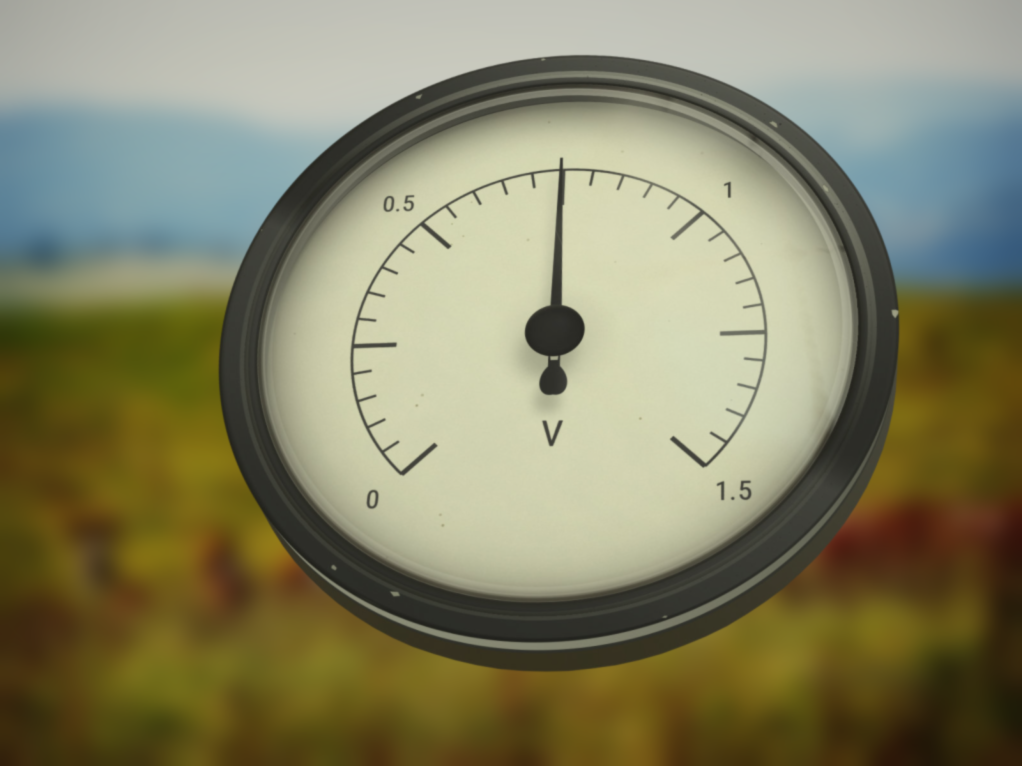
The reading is 0.75 V
